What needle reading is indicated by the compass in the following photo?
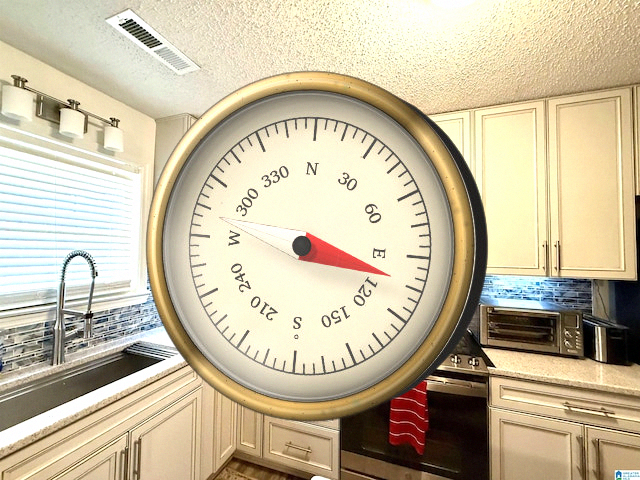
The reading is 102.5 °
